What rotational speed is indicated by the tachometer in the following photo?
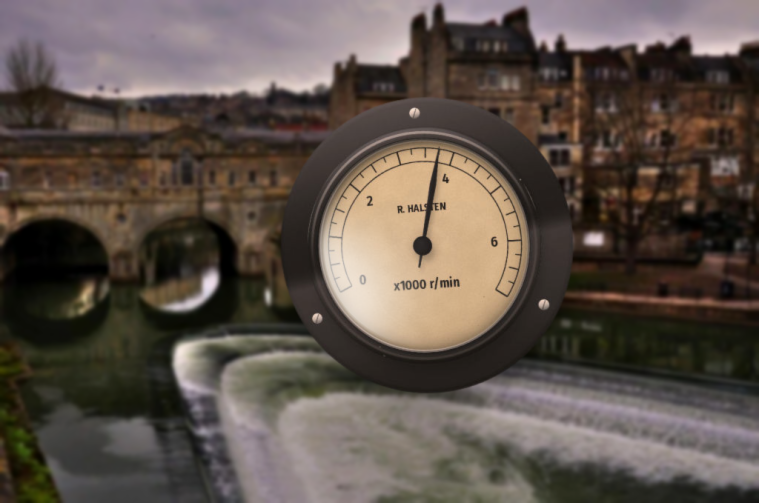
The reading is 3750 rpm
